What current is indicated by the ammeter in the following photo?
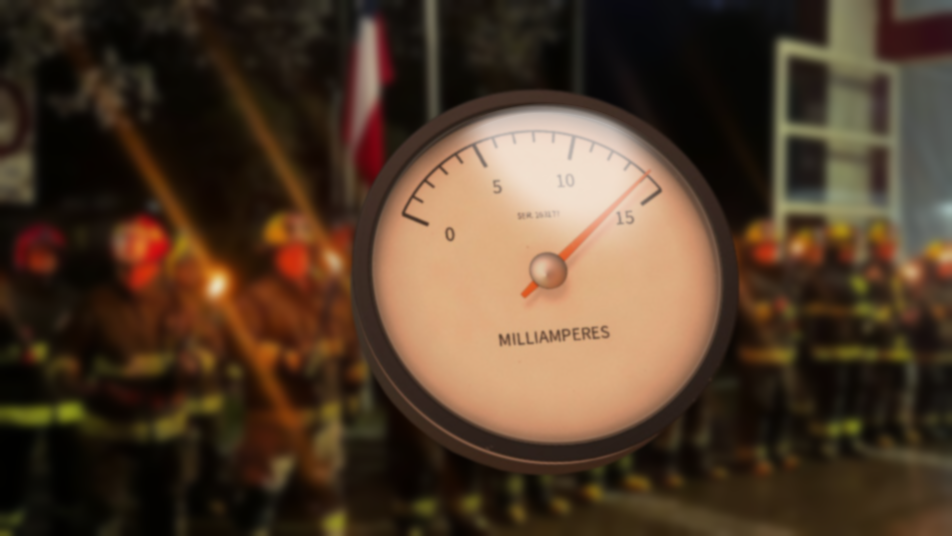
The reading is 14 mA
